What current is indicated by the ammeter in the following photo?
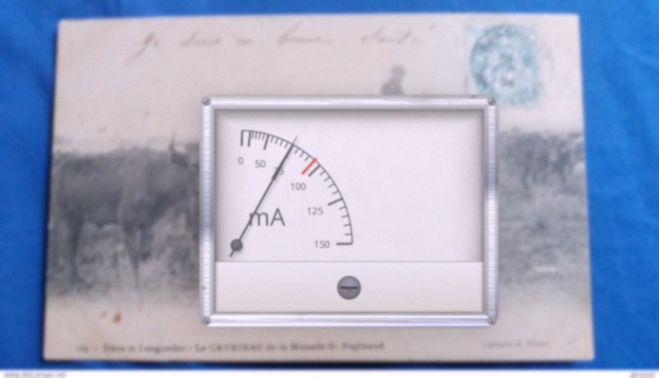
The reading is 75 mA
